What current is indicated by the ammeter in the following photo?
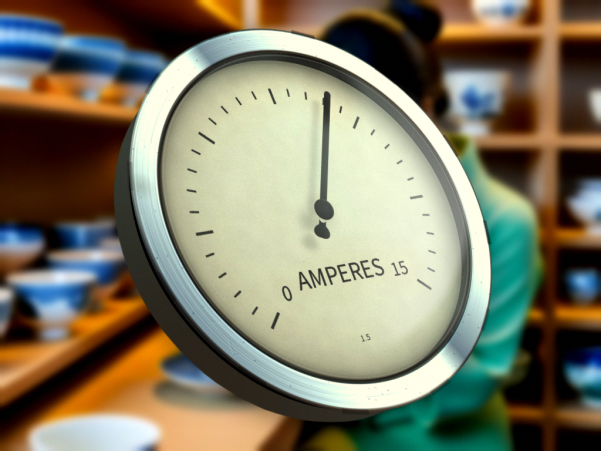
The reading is 9 A
